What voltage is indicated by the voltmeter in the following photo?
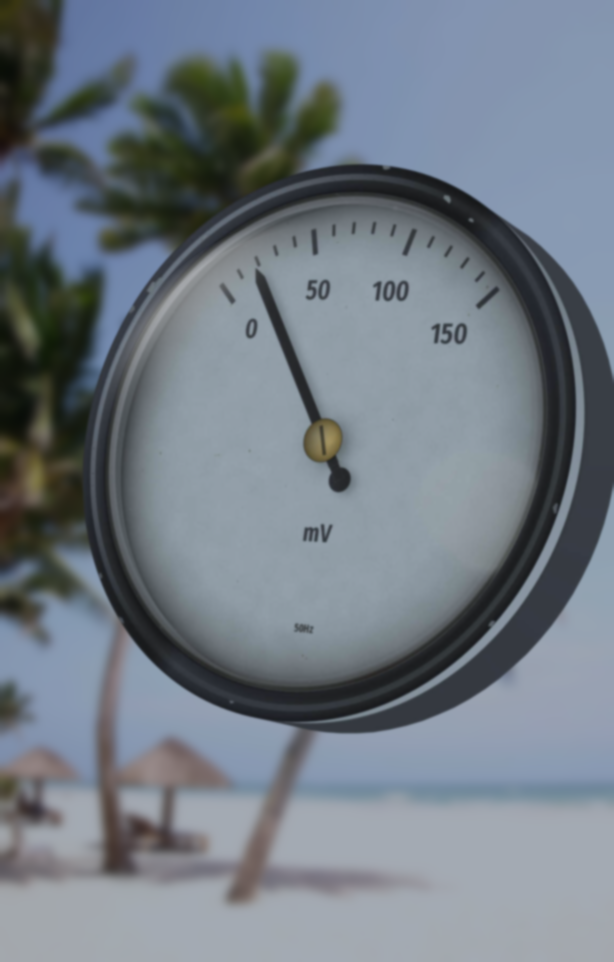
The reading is 20 mV
